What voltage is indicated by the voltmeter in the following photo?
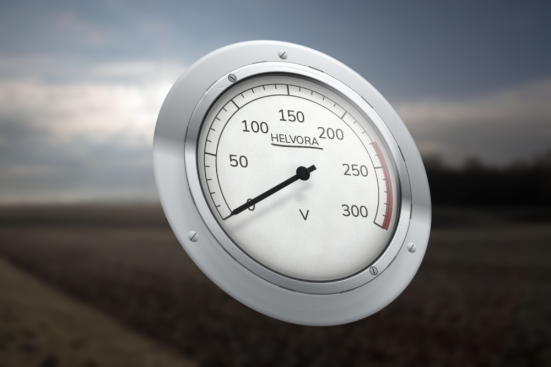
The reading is 0 V
